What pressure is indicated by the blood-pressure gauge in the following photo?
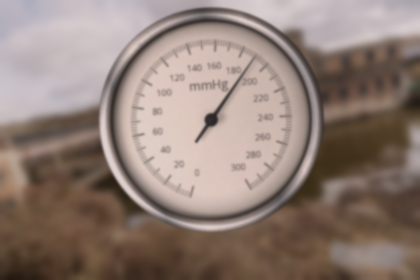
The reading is 190 mmHg
